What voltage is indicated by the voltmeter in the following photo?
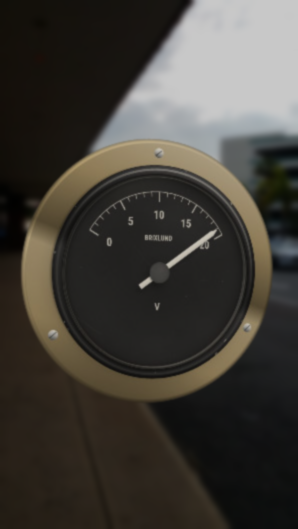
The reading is 19 V
